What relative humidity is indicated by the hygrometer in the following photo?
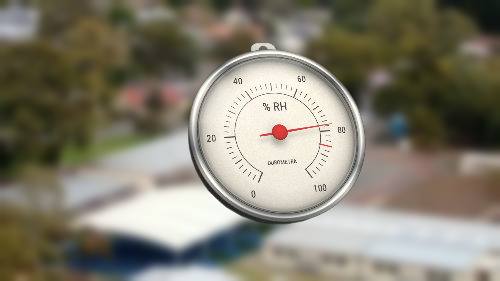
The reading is 78 %
